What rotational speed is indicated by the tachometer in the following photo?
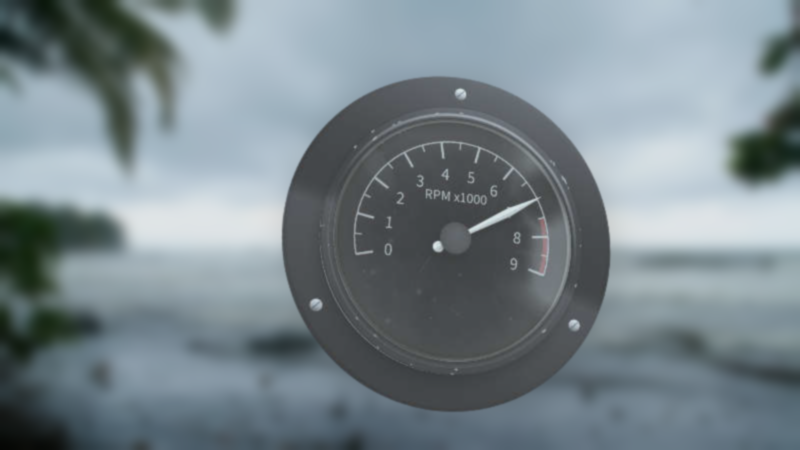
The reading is 7000 rpm
